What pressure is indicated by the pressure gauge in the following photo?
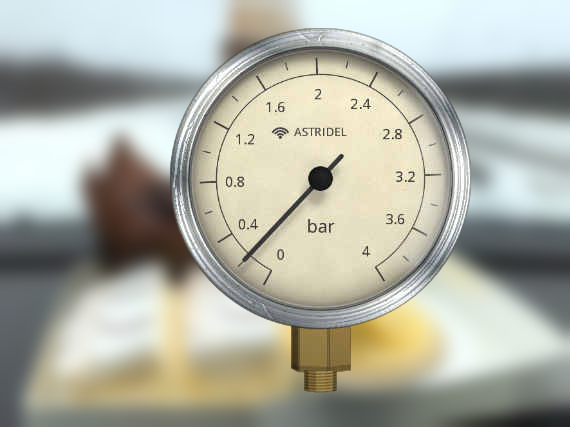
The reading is 0.2 bar
